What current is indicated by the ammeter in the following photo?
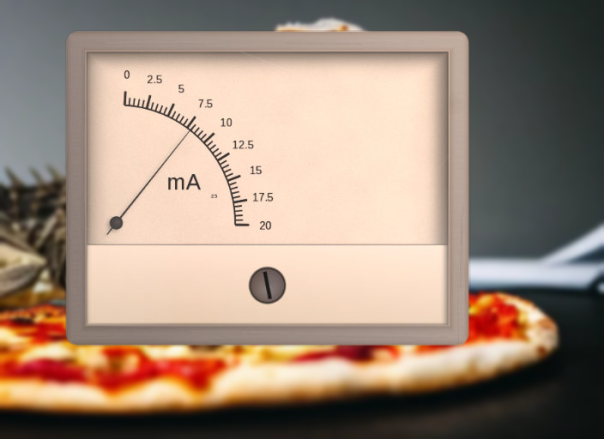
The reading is 8 mA
